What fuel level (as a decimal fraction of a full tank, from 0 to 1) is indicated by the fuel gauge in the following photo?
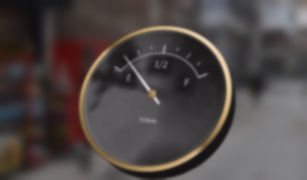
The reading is 0.125
